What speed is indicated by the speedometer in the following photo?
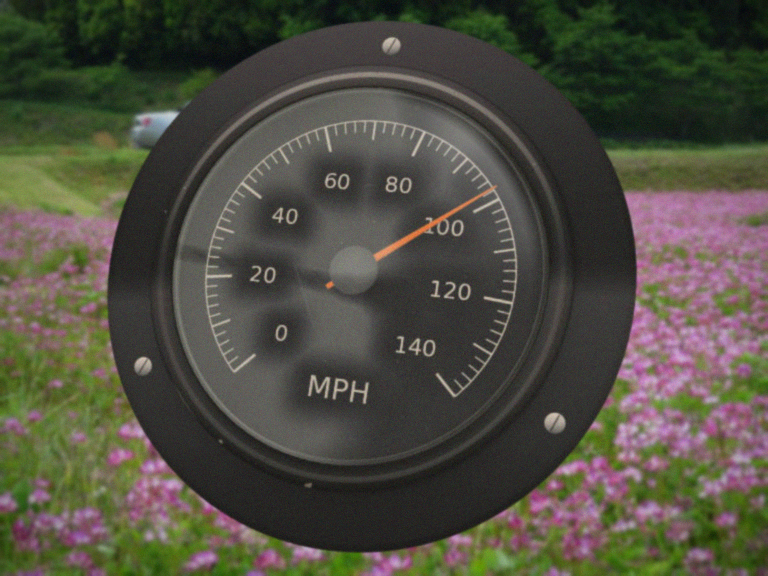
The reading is 98 mph
